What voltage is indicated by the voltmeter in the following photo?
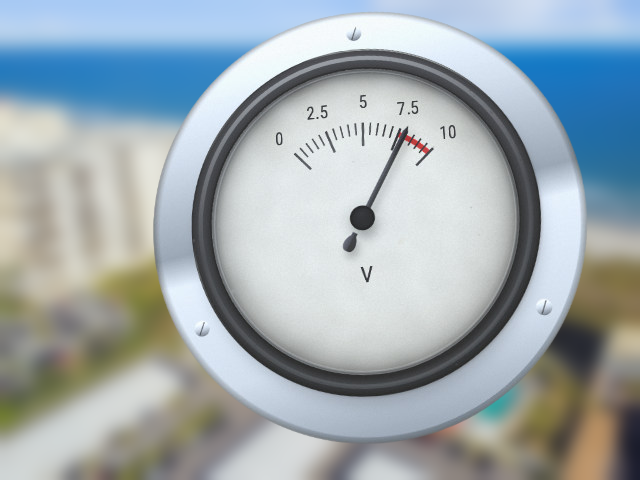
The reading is 8 V
